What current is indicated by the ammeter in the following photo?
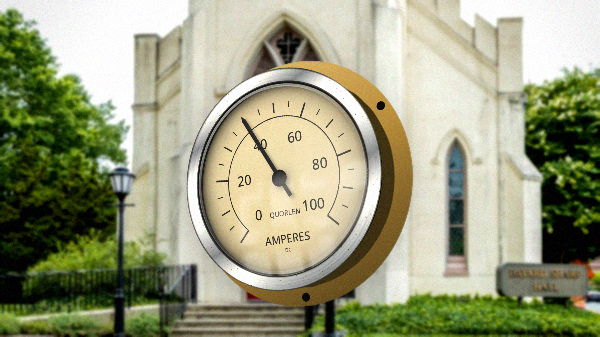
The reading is 40 A
